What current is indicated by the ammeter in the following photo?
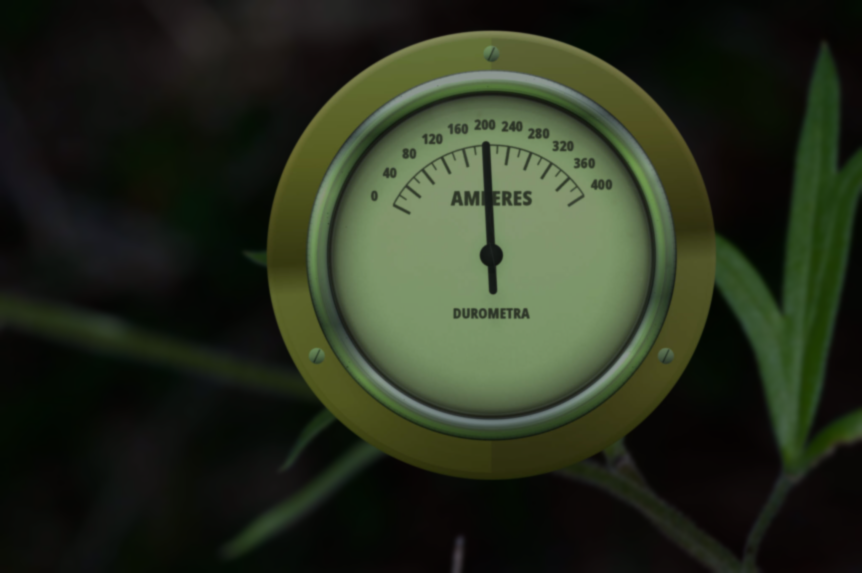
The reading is 200 A
